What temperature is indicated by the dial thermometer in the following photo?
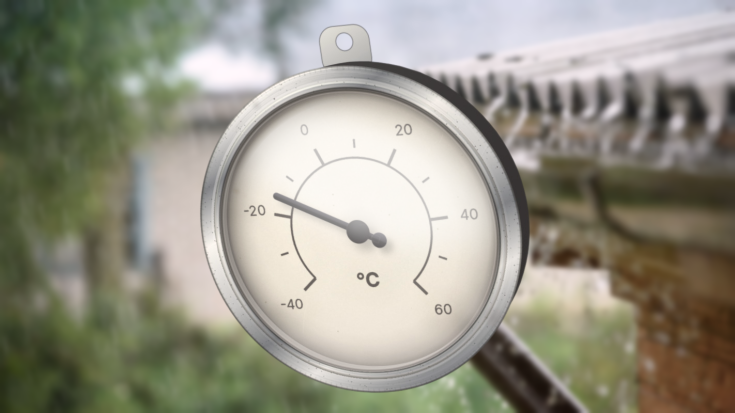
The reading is -15 °C
